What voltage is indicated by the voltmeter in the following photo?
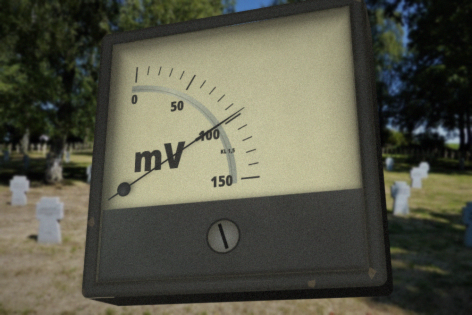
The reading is 100 mV
